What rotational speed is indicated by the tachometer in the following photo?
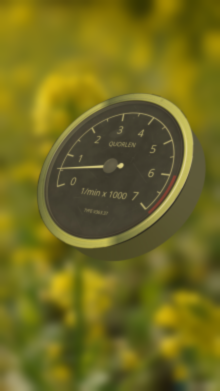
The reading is 500 rpm
